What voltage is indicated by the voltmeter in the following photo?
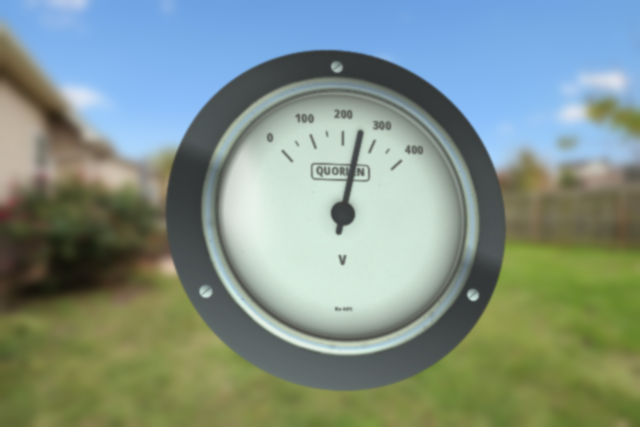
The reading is 250 V
